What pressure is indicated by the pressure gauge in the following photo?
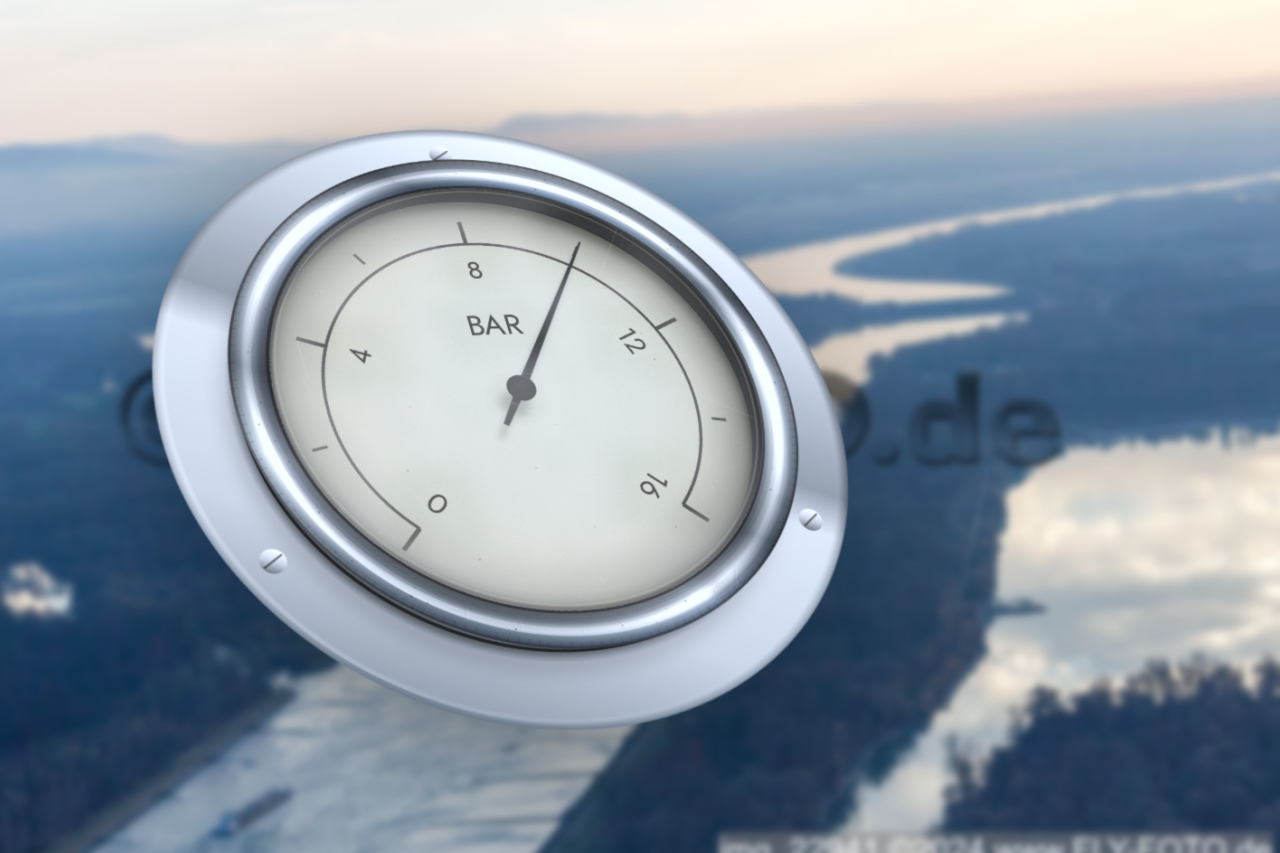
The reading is 10 bar
